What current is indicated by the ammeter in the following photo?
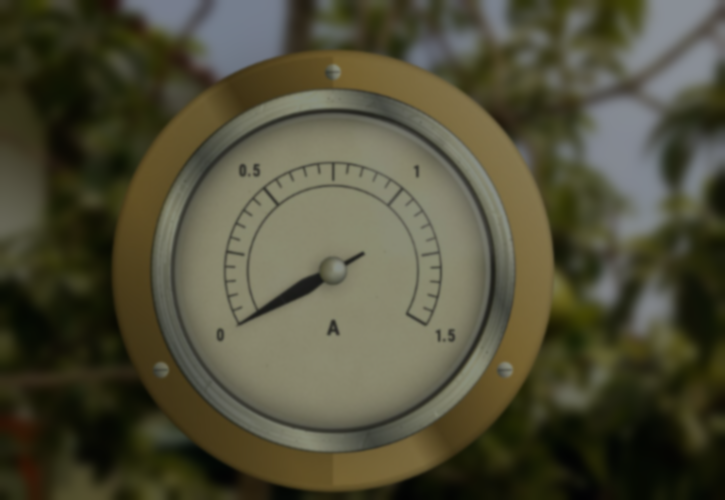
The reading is 0 A
